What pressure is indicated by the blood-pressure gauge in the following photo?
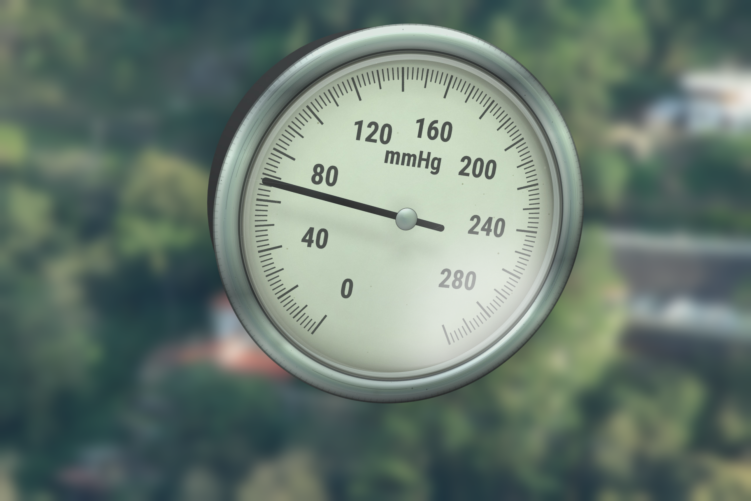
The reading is 68 mmHg
